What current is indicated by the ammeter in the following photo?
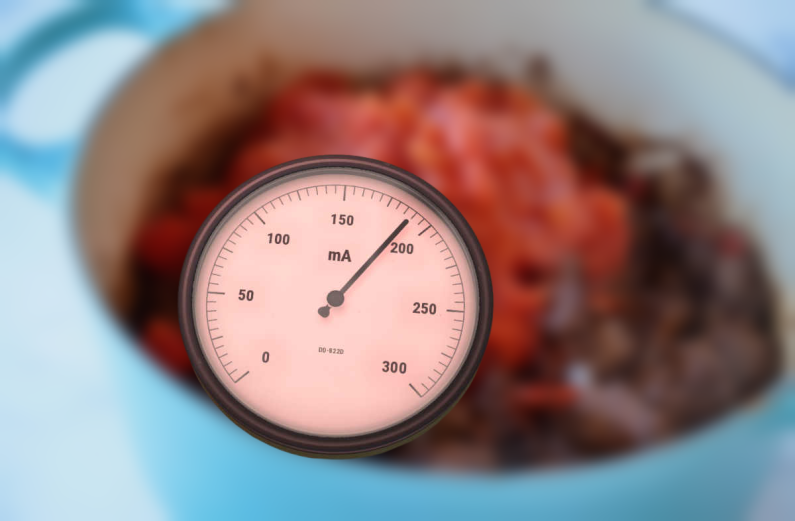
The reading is 190 mA
